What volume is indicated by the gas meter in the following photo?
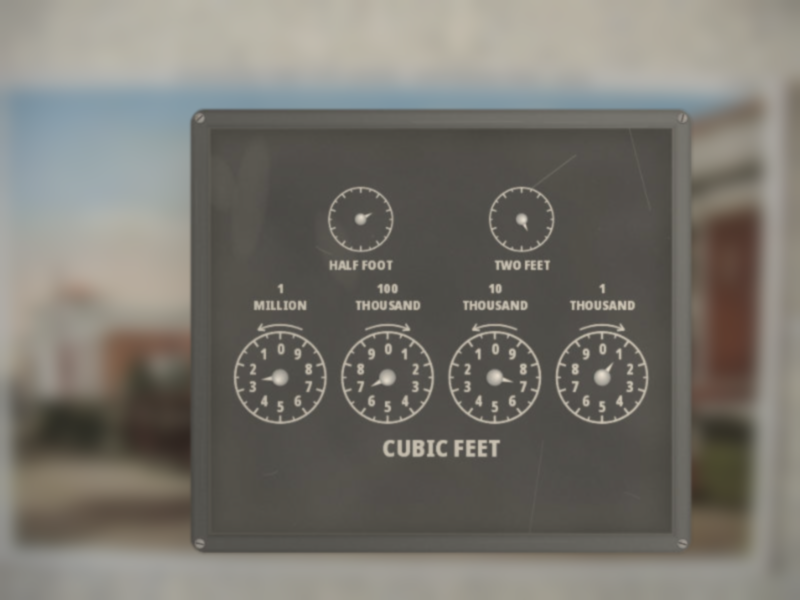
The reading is 267100 ft³
